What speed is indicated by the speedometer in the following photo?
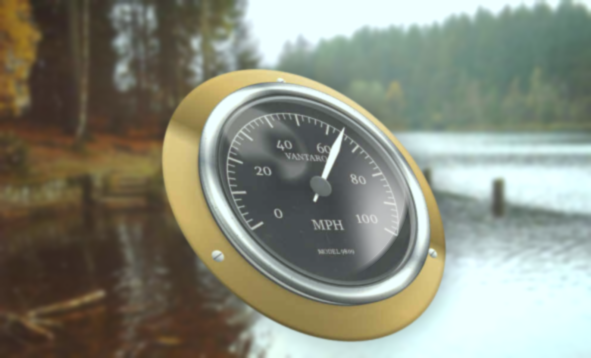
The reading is 64 mph
